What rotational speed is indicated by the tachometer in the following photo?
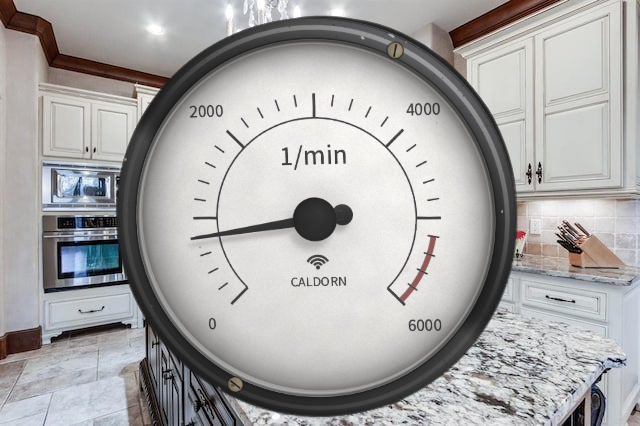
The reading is 800 rpm
